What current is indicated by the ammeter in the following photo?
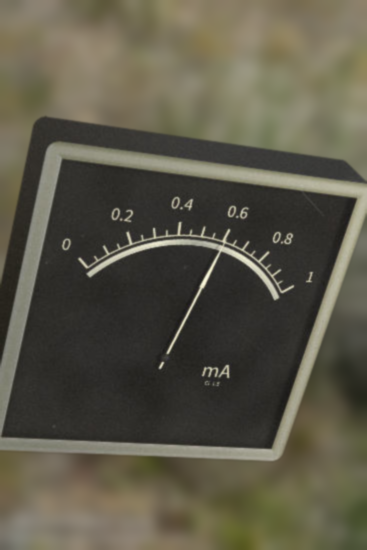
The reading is 0.6 mA
